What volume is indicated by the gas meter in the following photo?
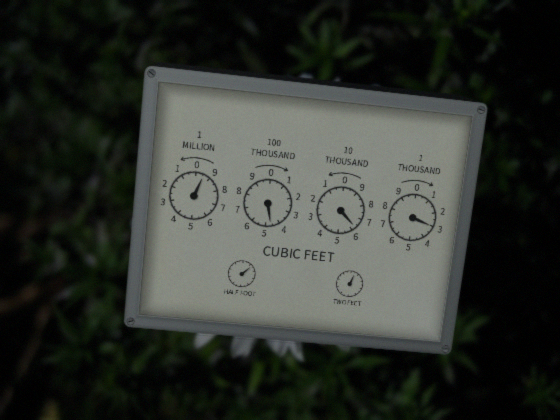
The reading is 946300 ft³
